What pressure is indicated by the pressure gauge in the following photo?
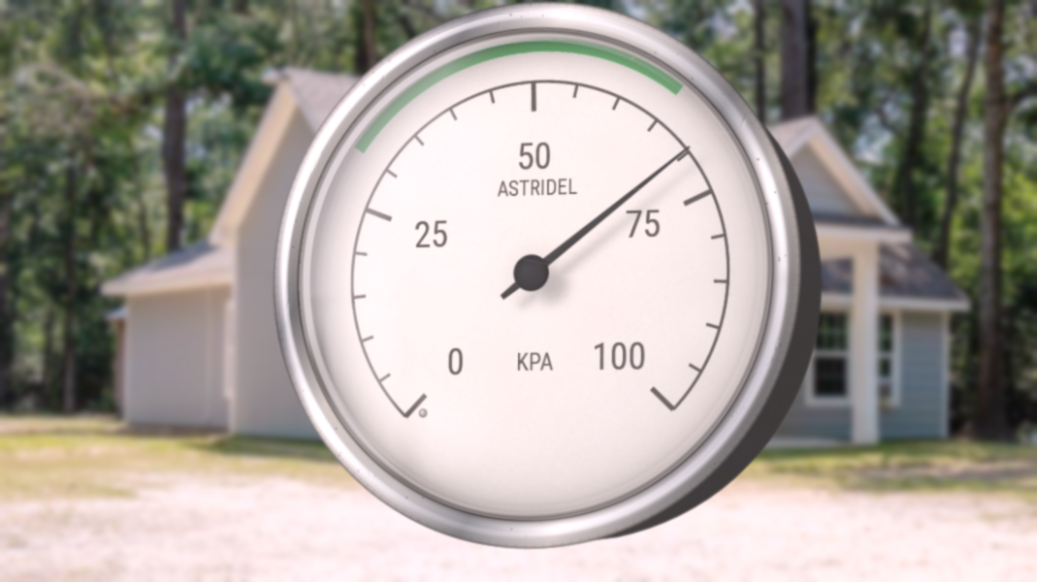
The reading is 70 kPa
